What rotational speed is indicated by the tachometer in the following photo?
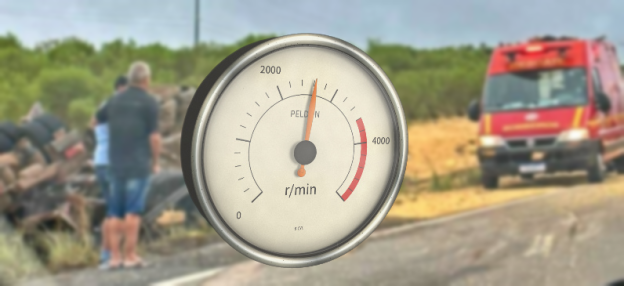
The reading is 2600 rpm
